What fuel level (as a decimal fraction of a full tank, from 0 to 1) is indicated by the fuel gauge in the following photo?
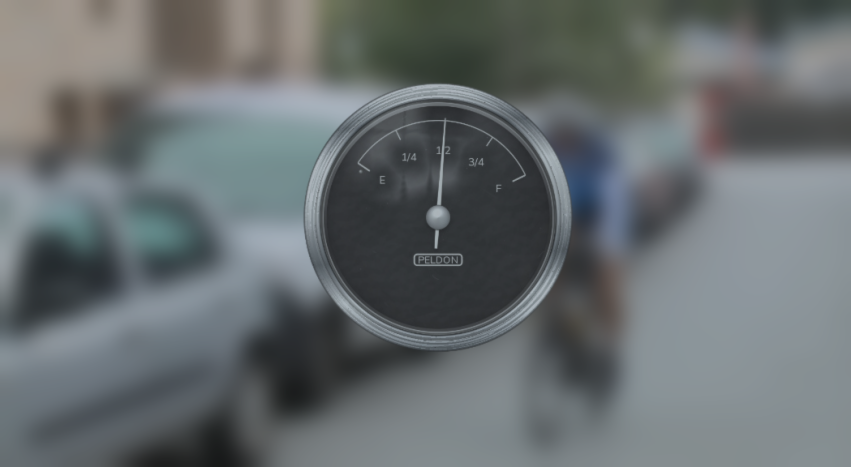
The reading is 0.5
